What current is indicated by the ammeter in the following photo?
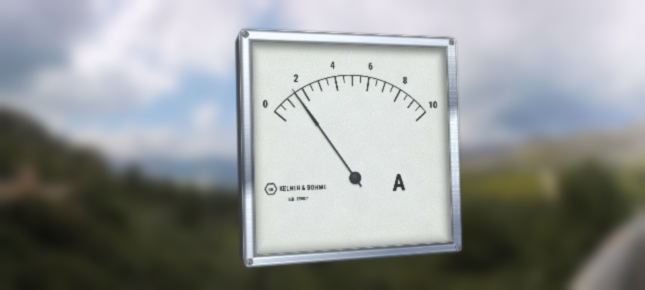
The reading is 1.5 A
